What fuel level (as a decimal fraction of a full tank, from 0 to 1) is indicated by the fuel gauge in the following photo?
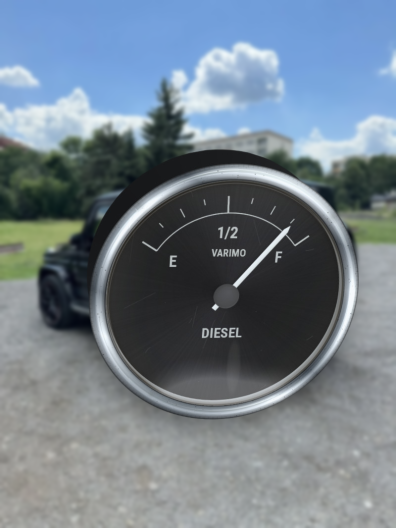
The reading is 0.875
